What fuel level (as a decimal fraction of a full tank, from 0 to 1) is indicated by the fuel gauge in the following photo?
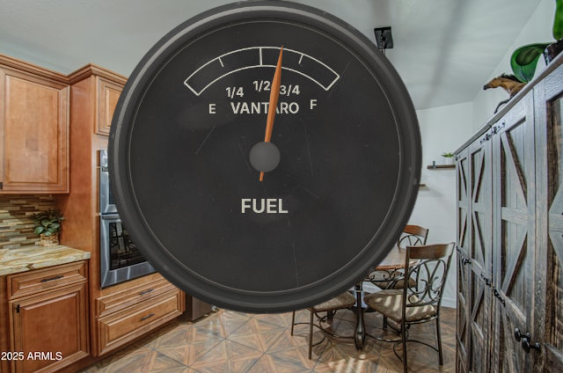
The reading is 0.625
